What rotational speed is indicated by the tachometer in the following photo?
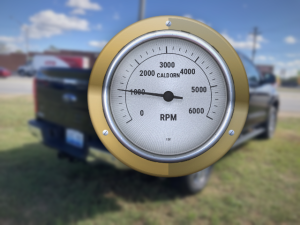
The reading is 1000 rpm
